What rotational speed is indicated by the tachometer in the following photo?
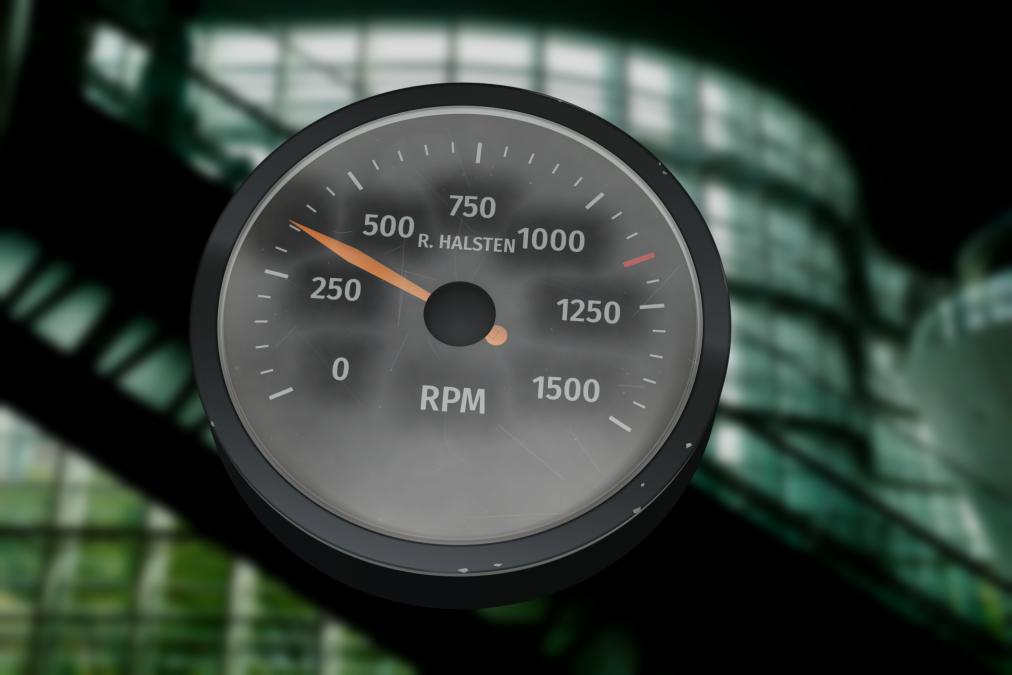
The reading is 350 rpm
